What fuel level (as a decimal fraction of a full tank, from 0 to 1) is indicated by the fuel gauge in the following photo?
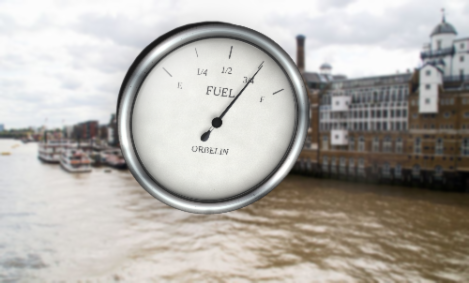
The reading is 0.75
